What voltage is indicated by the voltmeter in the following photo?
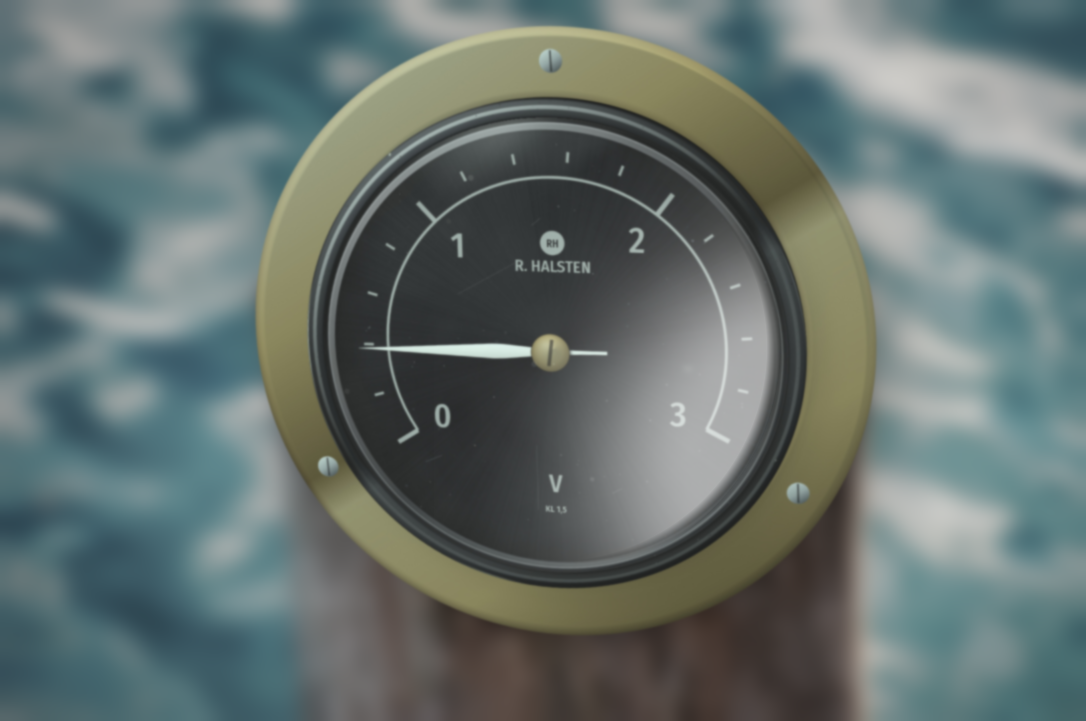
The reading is 0.4 V
